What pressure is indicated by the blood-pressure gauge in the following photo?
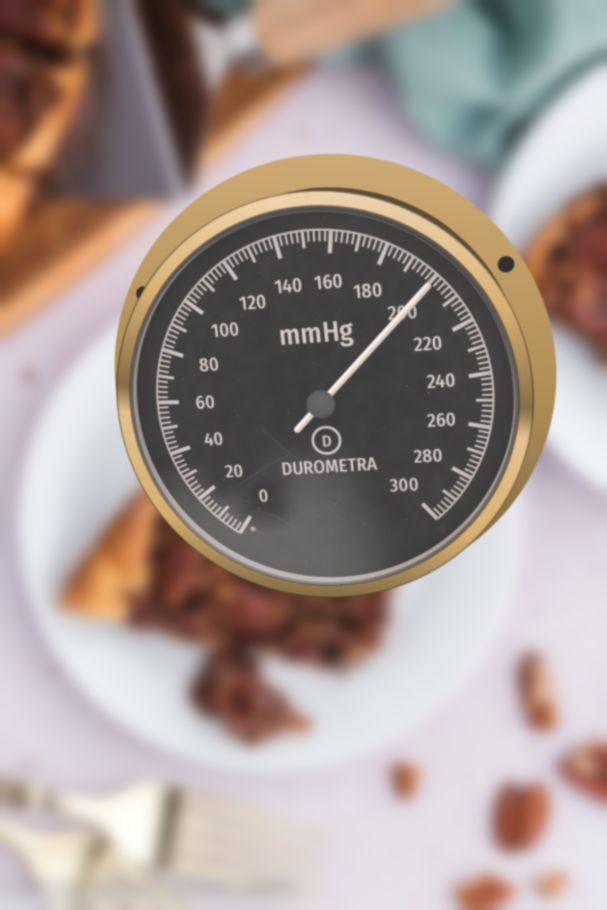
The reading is 200 mmHg
